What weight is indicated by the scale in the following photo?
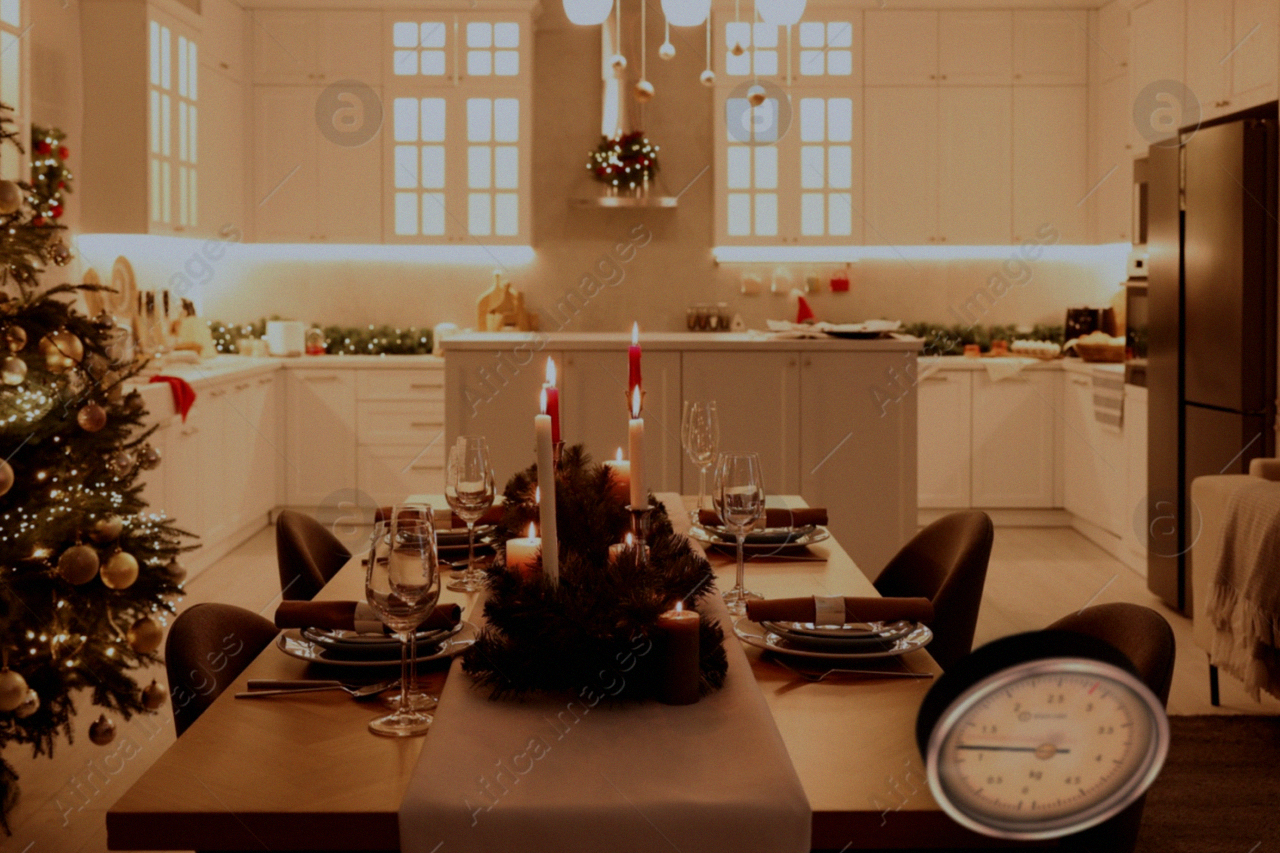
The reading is 1.25 kg
